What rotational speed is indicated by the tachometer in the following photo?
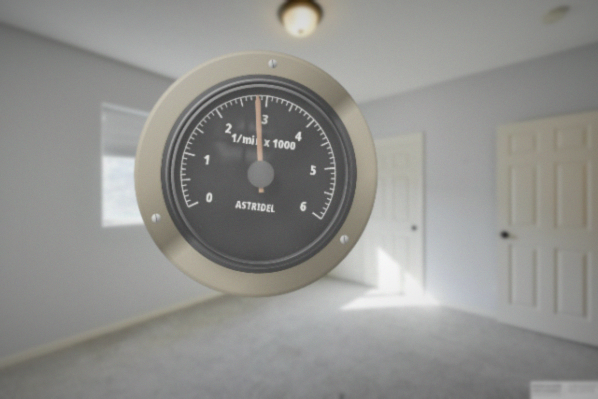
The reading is 2800 rpm
